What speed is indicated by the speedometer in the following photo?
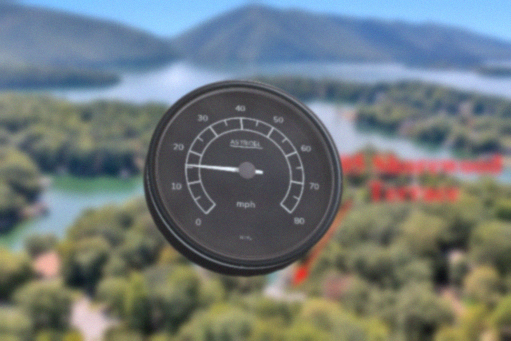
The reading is 15 mph
